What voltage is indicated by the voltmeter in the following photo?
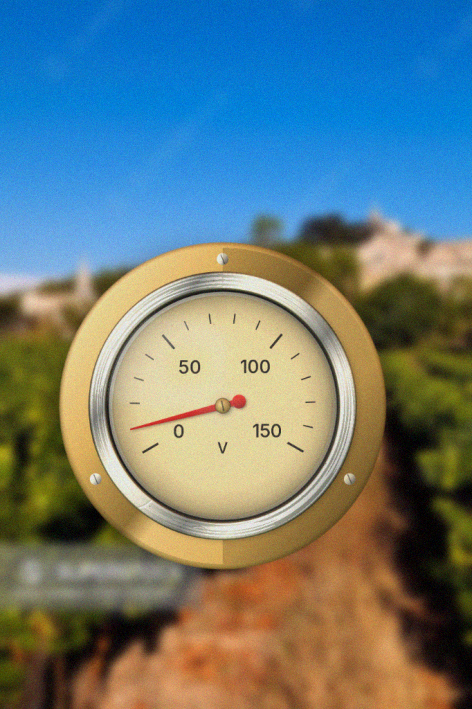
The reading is 10 V
